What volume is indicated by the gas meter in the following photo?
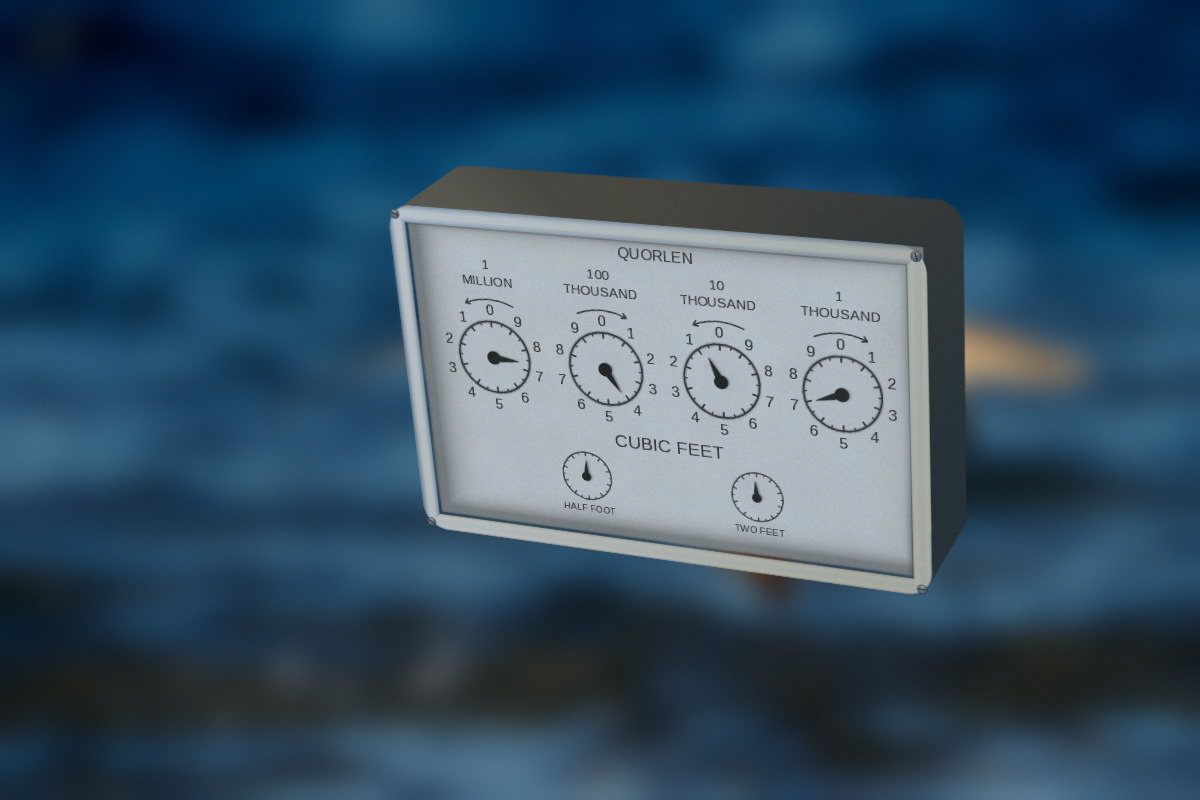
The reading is 740700 ft³
